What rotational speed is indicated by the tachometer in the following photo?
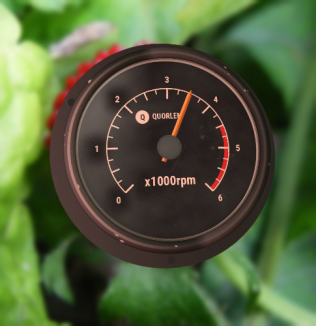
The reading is 3500 rpm
